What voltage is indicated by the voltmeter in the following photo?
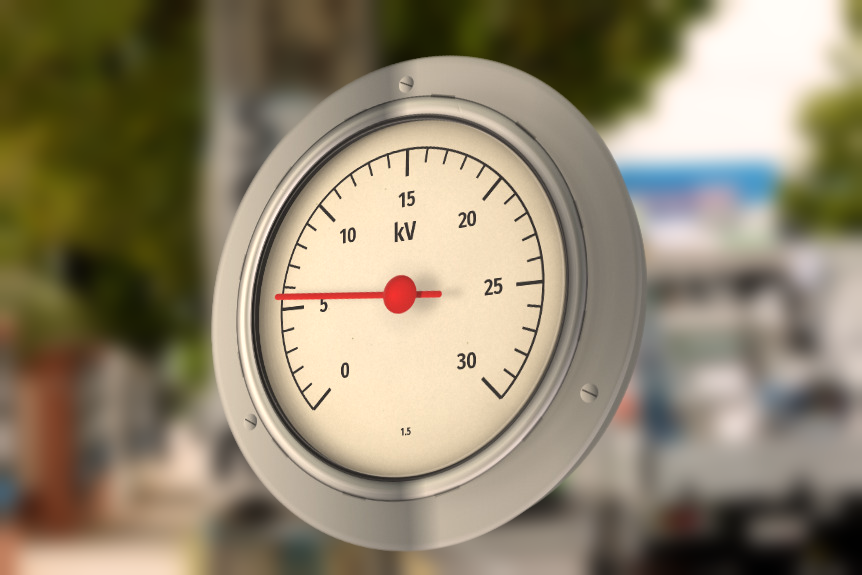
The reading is 5.5 kV
